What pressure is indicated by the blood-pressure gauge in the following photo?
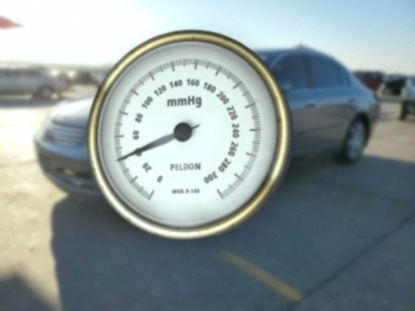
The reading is 40 mmHg
